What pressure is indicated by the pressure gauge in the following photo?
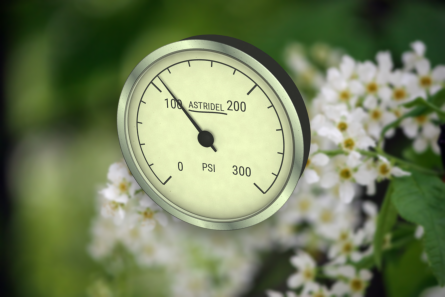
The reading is 110 psi
